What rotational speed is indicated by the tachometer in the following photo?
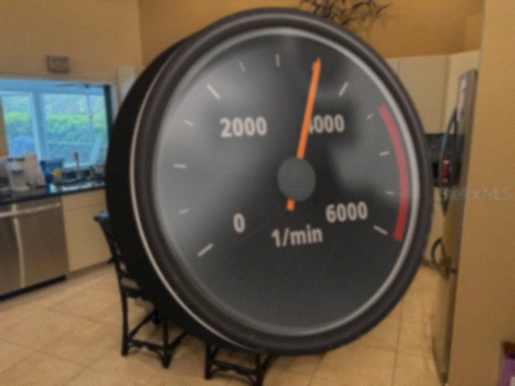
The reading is 3500 rpm
